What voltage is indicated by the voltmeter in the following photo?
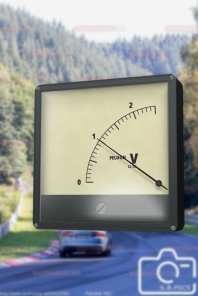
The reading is 1 V
